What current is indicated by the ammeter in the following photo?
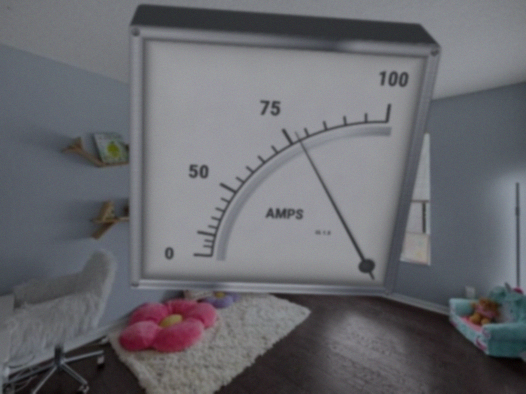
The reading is 77.5 A
